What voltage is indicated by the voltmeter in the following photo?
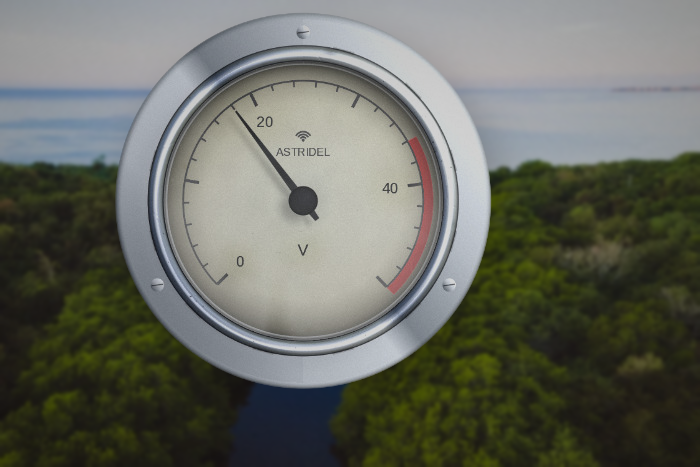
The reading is 18 V
